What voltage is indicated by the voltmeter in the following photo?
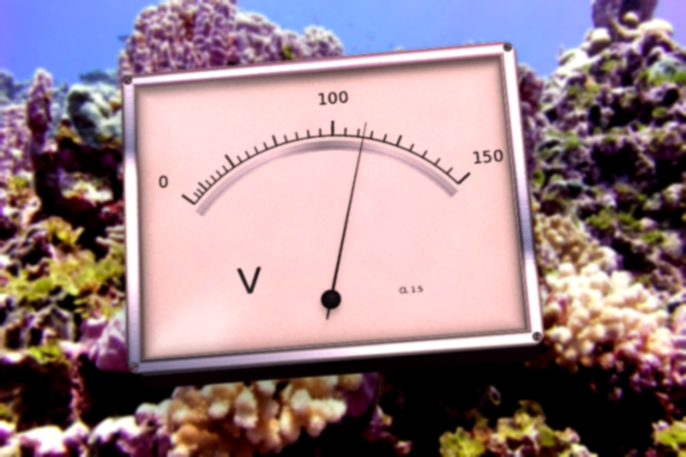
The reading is 112.5 V
